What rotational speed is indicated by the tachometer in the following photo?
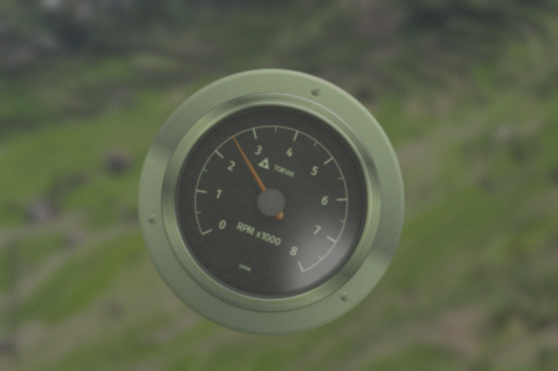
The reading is 2500 rpm
